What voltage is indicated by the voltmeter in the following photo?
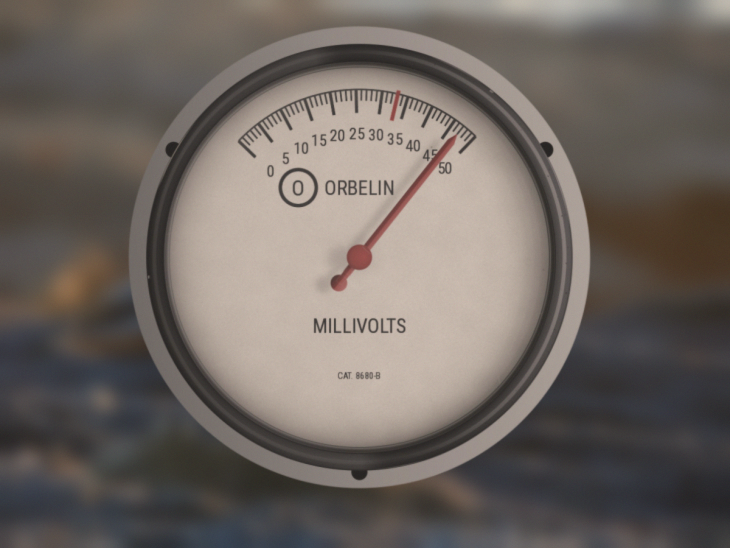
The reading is 47 mV
